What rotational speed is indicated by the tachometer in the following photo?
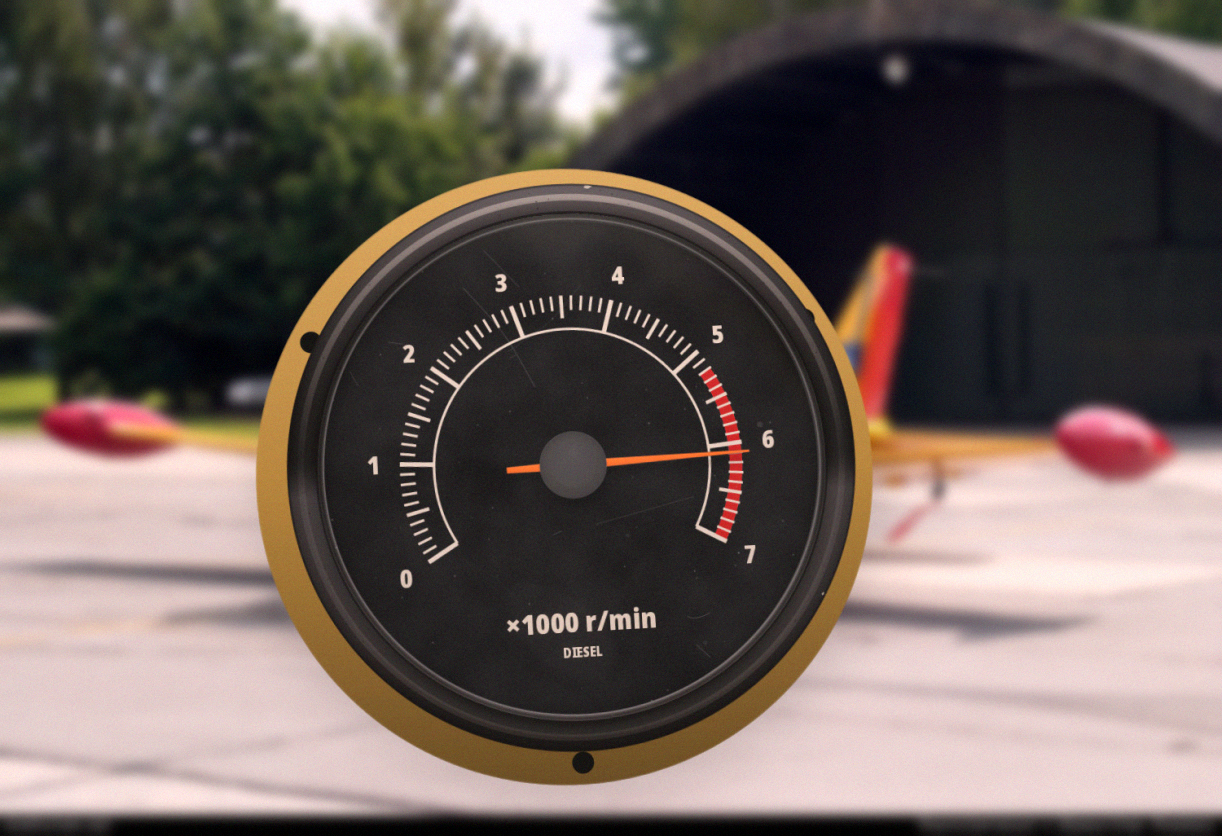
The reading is 6100 rpm
